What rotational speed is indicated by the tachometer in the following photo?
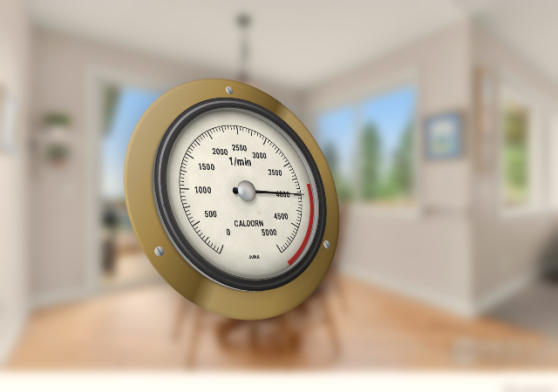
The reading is 4000 rpm
